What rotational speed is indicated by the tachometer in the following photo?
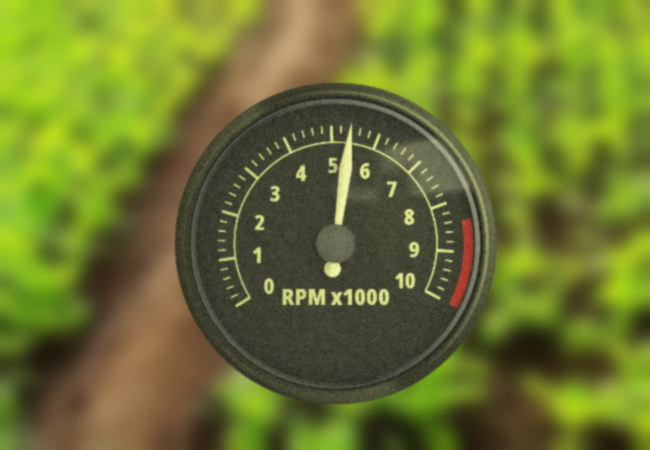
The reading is 5400 rpm
